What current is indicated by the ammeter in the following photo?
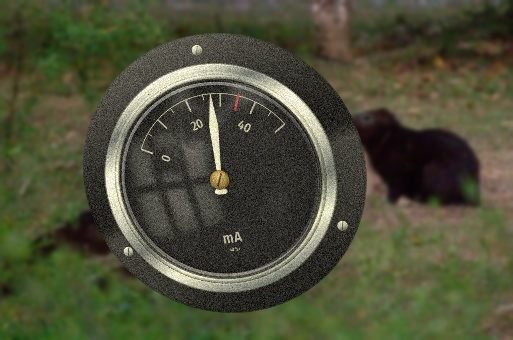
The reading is 27.5 mA
